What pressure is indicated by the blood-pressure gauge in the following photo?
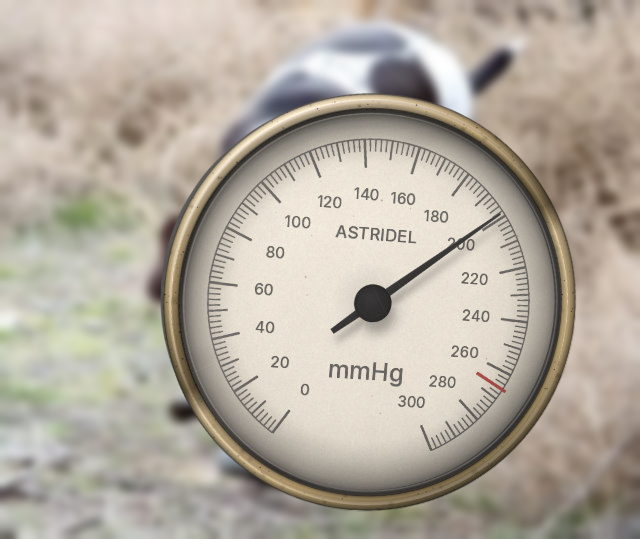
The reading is 198 mmHg
